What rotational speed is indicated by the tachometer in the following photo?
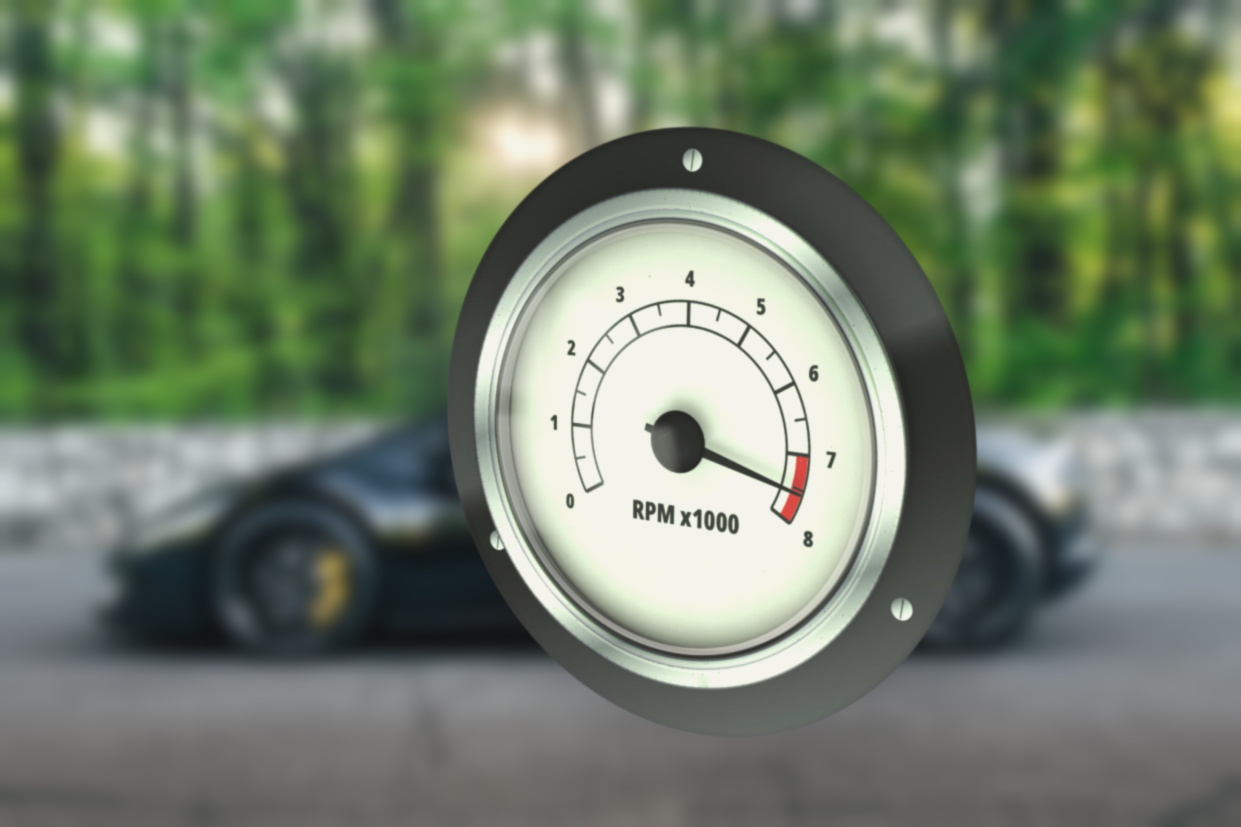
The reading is 7500 rpm
